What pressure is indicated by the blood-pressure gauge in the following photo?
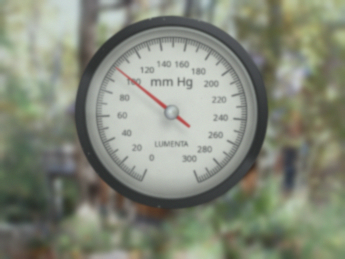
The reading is 100 mmHg
